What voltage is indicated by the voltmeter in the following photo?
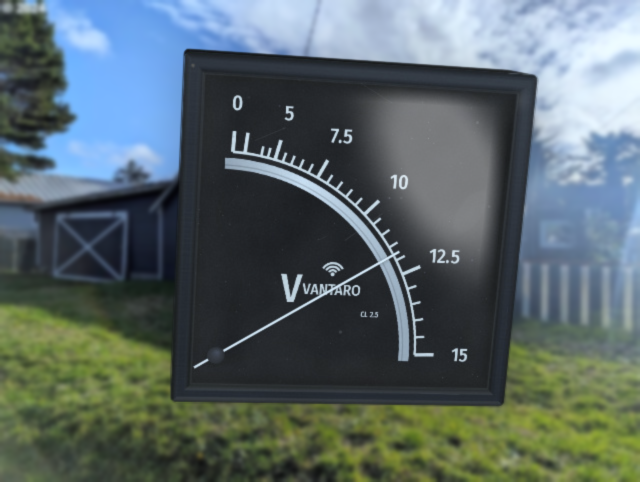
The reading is 11.75 V
